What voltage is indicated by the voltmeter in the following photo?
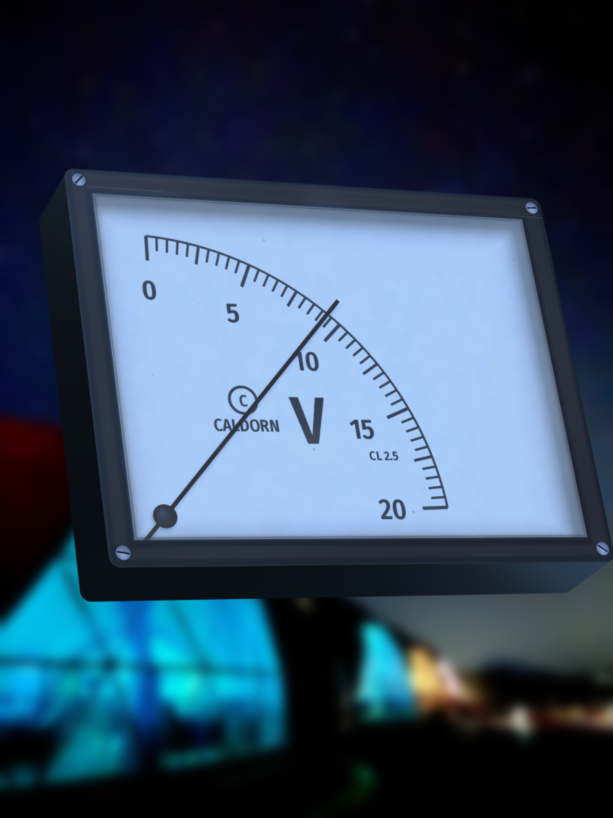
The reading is 9.25 V
